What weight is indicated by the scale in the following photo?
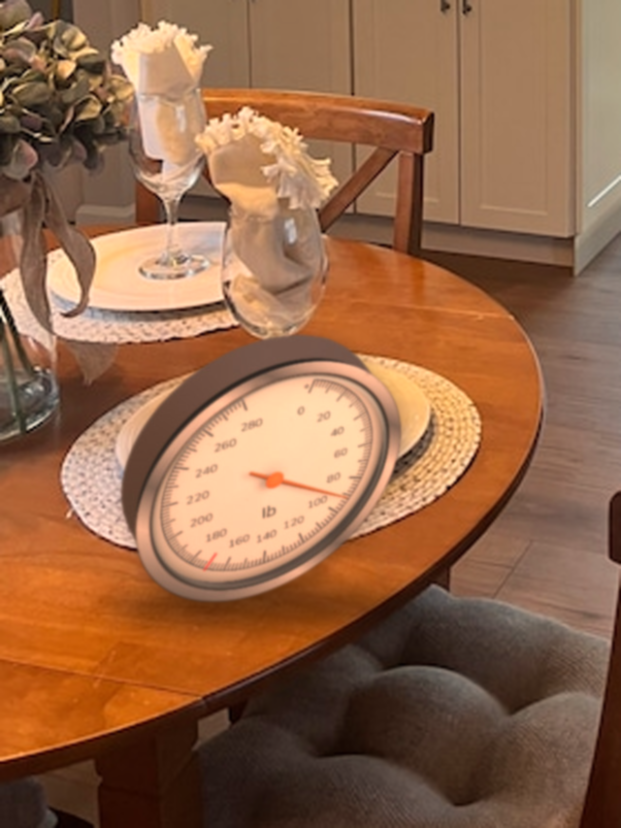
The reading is 90 lb
